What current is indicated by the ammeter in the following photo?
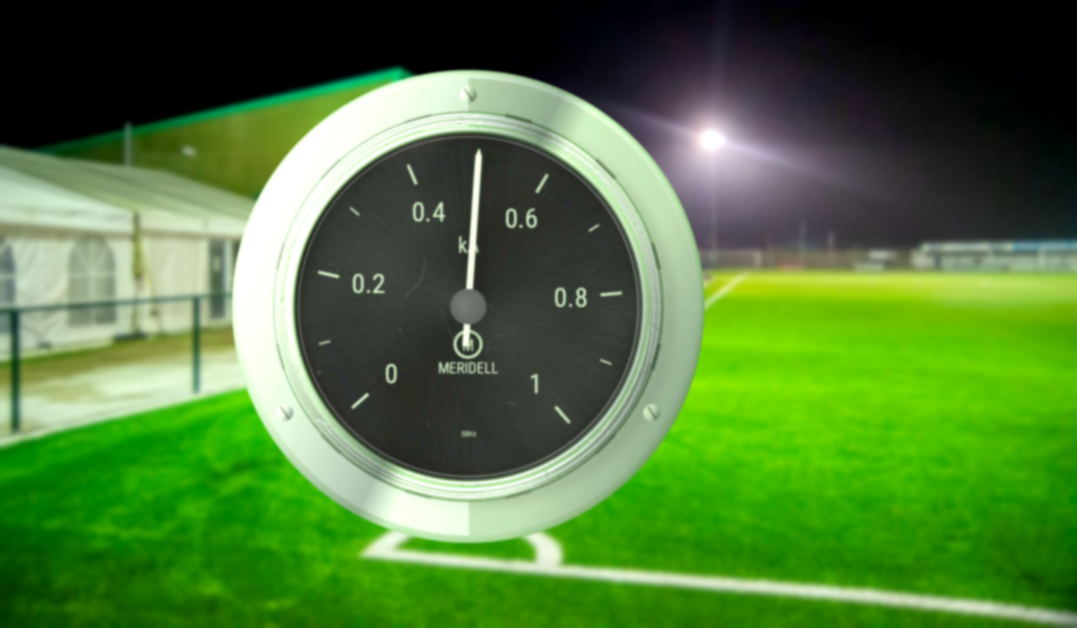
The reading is 0.5 kA
